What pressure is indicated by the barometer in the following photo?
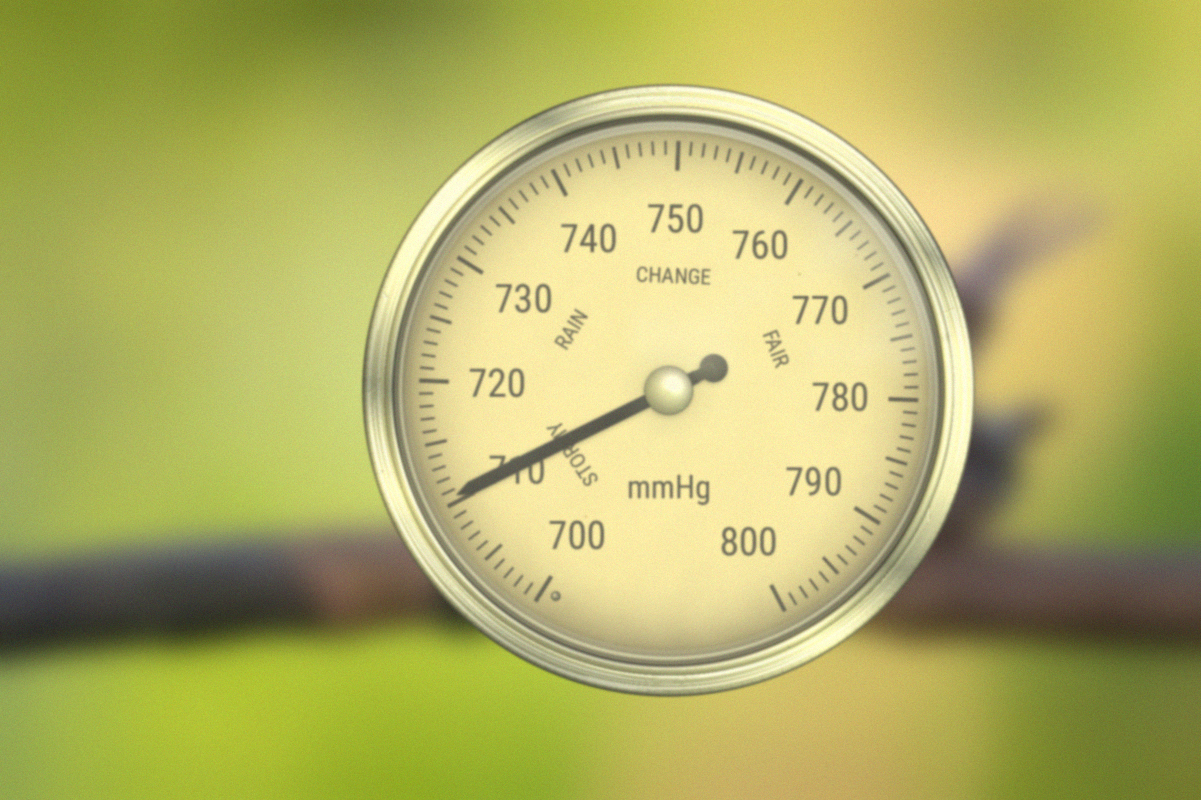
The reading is 710.5 mmHg
